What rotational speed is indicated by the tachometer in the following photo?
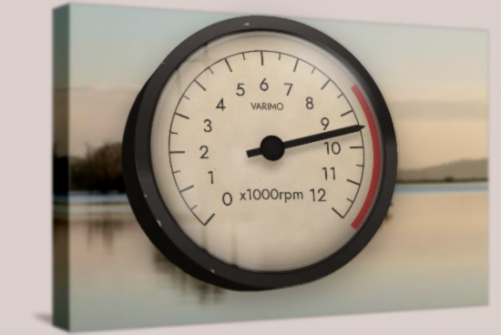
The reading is 9500 rpm
